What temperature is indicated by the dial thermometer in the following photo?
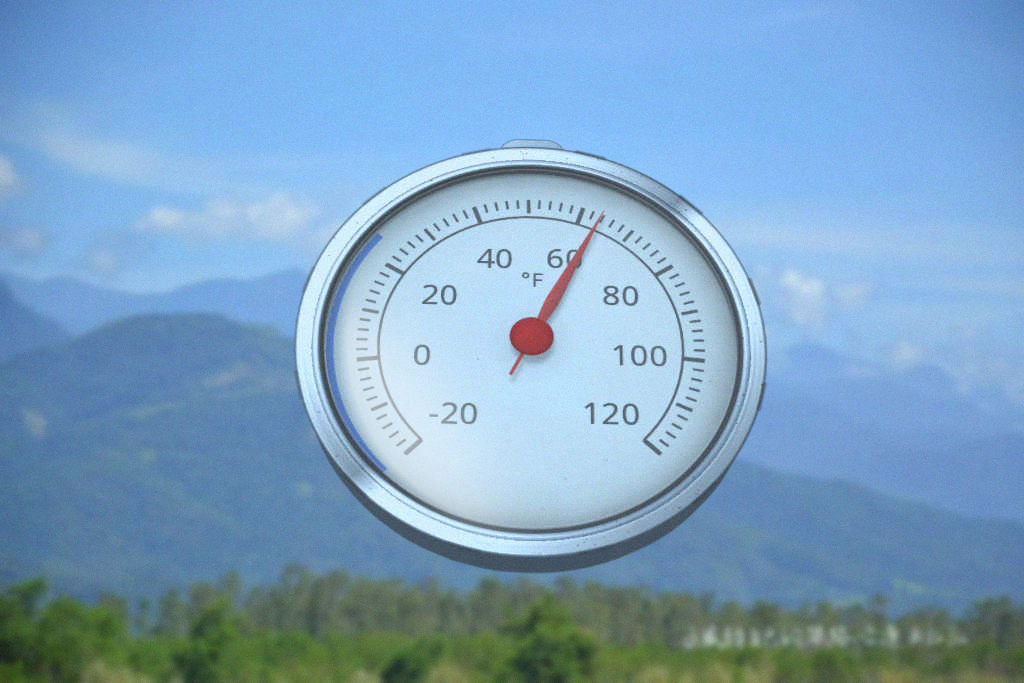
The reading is 64 °F
